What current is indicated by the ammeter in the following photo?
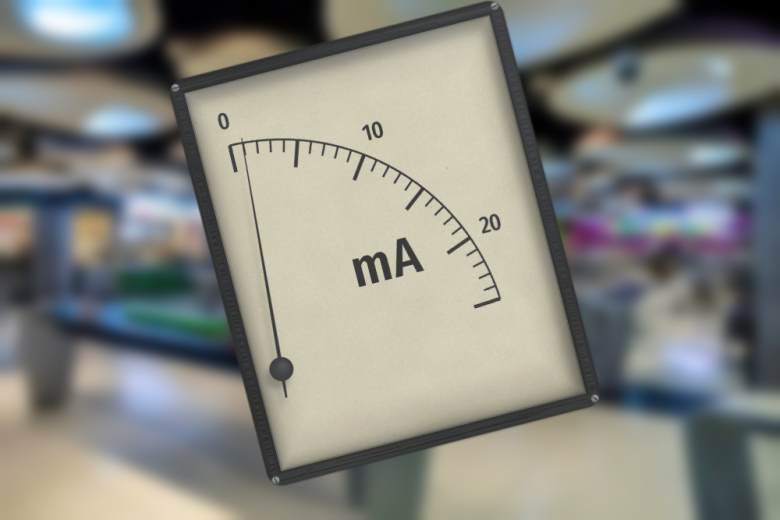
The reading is 1 mA
